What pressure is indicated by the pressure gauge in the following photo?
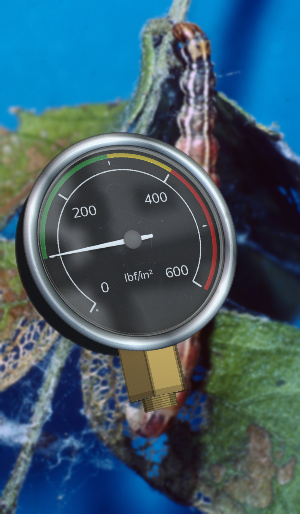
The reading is 100 psi
